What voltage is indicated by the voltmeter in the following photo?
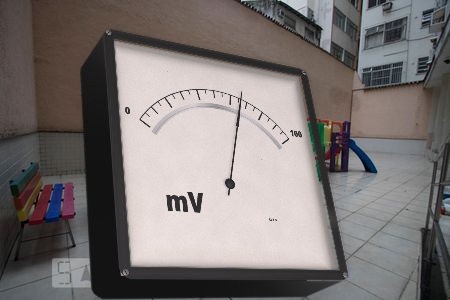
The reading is 65 mV
